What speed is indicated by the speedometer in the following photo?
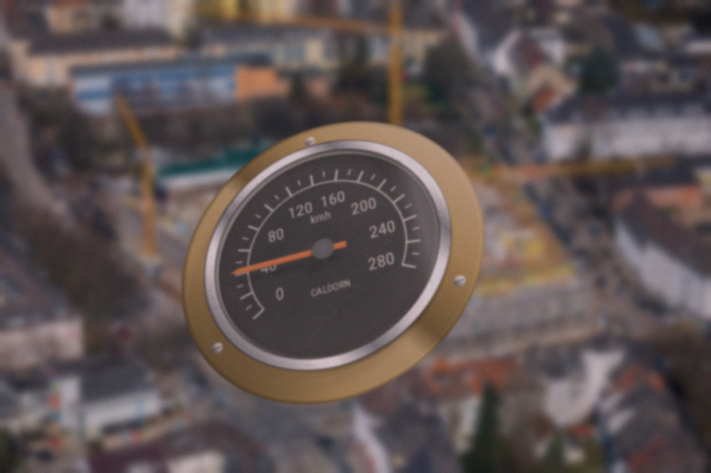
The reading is 40 km/h
